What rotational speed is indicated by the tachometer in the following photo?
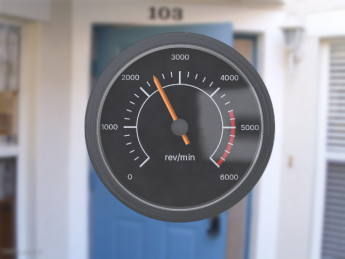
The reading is 2400 rpm
